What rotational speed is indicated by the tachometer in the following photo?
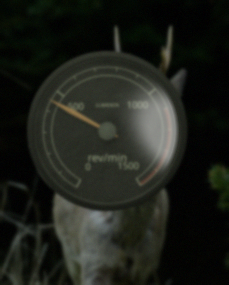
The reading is 450 rpm
